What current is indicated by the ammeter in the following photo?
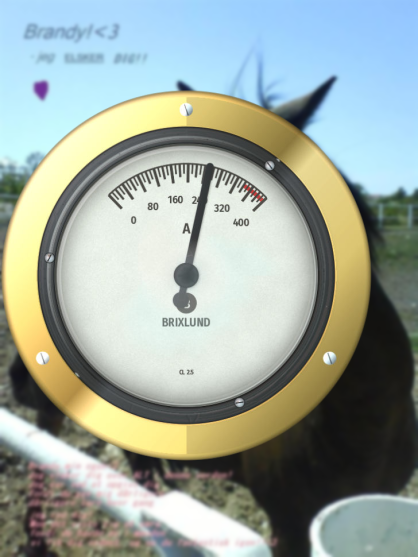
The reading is 250 A
